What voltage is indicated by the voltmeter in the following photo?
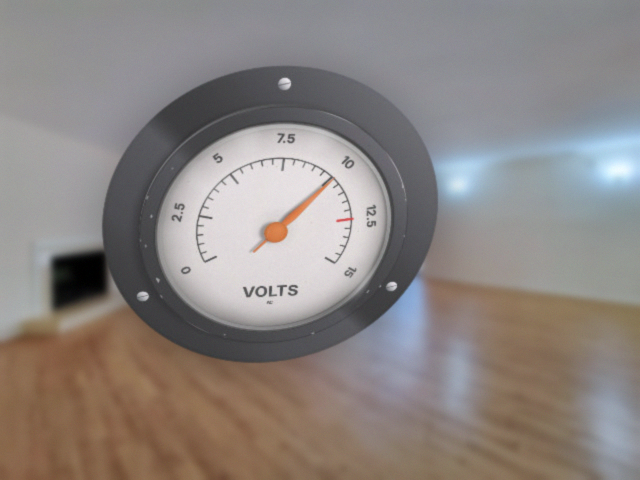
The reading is 10 V
